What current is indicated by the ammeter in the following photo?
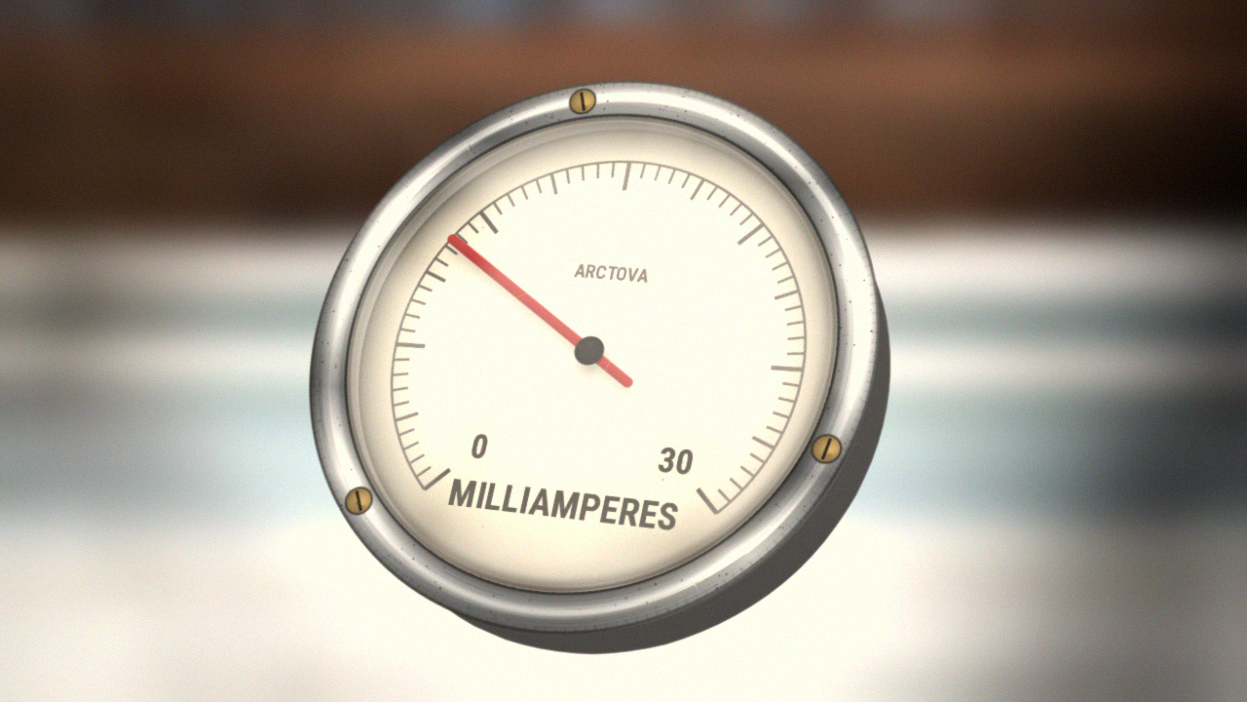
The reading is 8.75 mA
